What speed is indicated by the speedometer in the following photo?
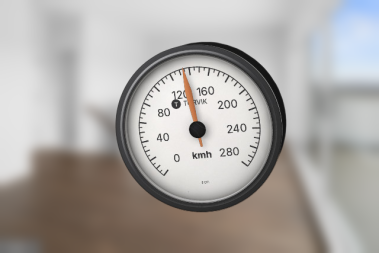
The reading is 135 km/h
